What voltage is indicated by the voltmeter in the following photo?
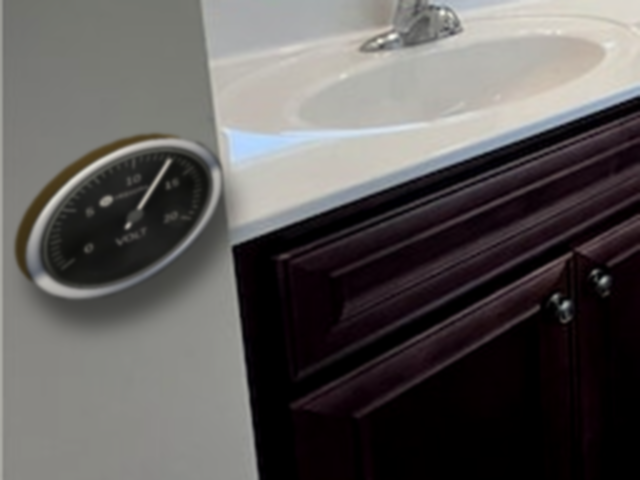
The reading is 12.5 V
